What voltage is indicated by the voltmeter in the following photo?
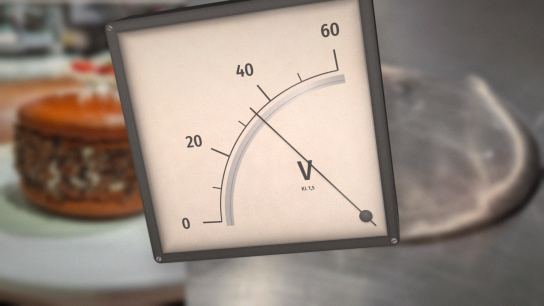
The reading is 35 V
